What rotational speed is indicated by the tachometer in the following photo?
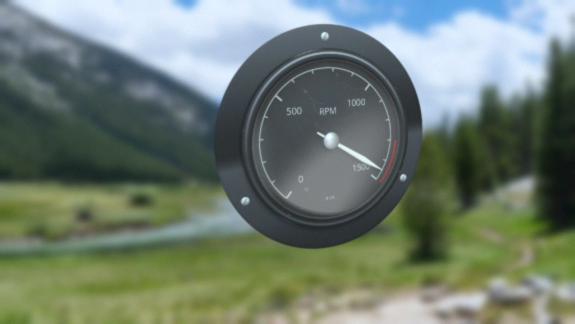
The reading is 1450 rpm
